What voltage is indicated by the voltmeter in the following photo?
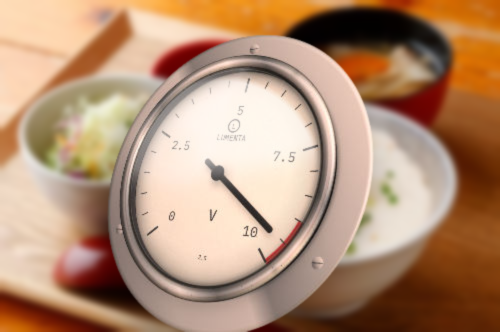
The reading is 9.5 V
